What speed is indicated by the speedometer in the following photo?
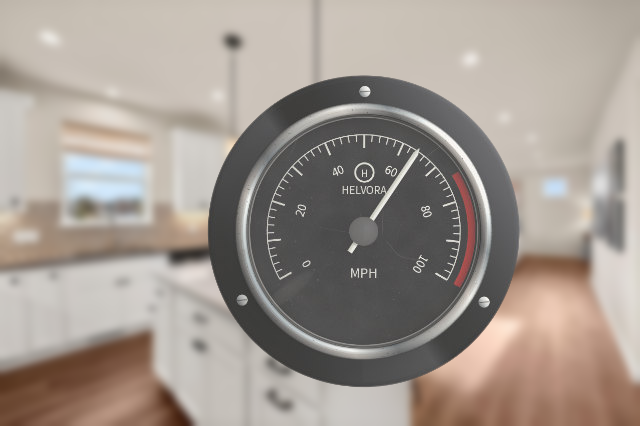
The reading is 64 mph
